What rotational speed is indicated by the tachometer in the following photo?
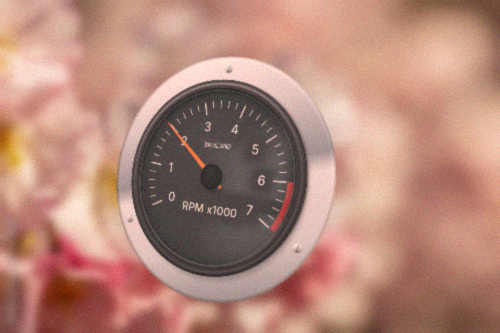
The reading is 2000 rpm
